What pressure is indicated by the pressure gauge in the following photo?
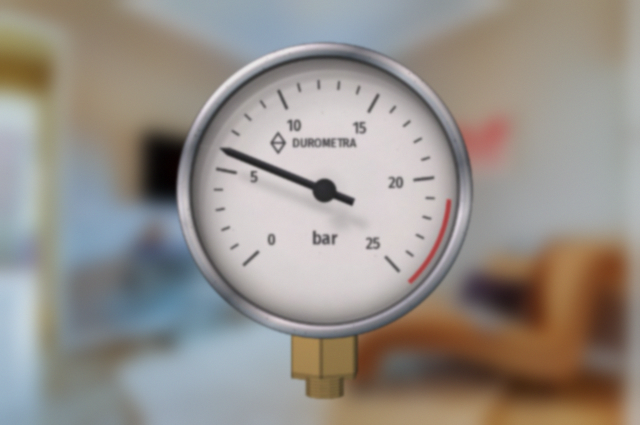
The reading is 6 bar
